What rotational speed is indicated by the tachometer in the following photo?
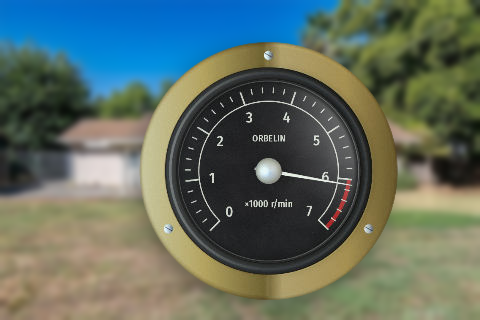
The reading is 6100 rpm
